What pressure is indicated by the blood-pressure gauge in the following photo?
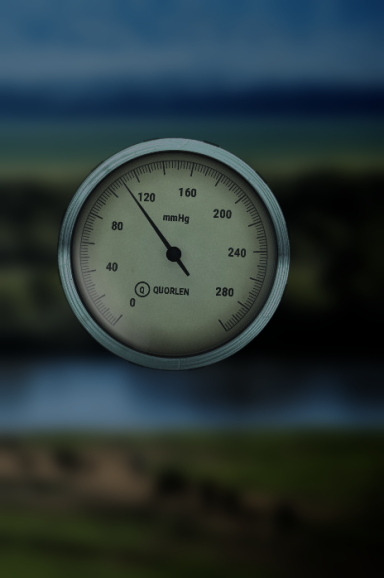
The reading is 110 mmHg
